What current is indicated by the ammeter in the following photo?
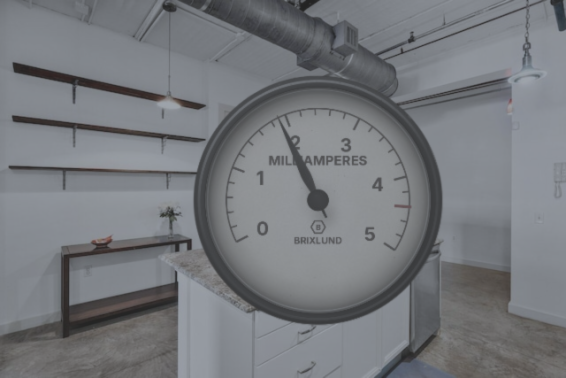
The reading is 1.9 mA
